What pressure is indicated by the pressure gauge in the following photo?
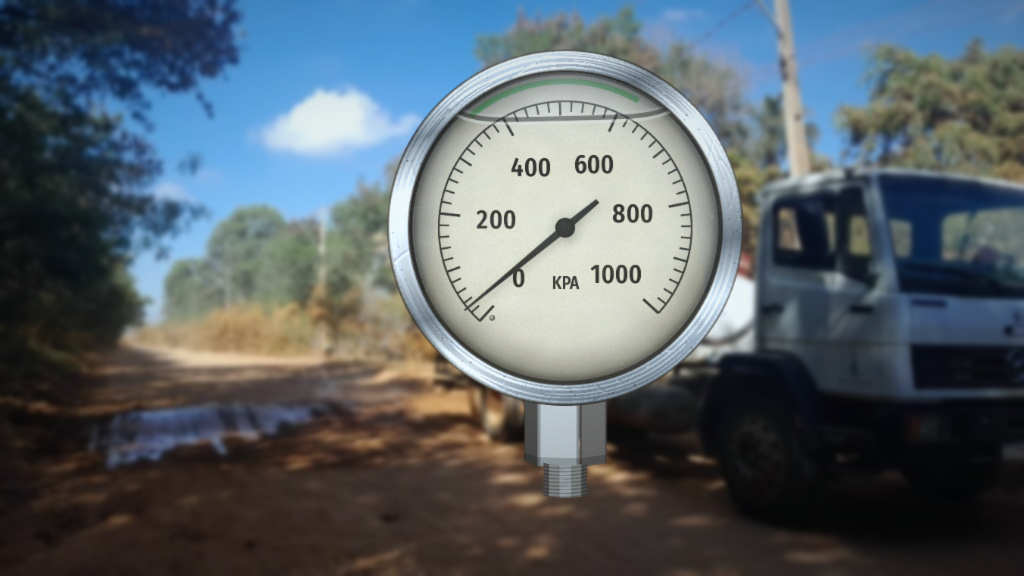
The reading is 30 kPa
